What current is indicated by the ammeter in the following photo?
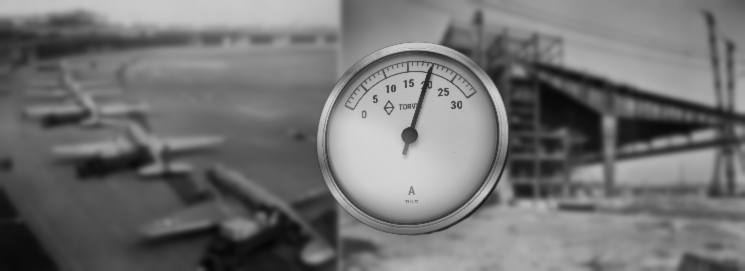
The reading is 20 A
